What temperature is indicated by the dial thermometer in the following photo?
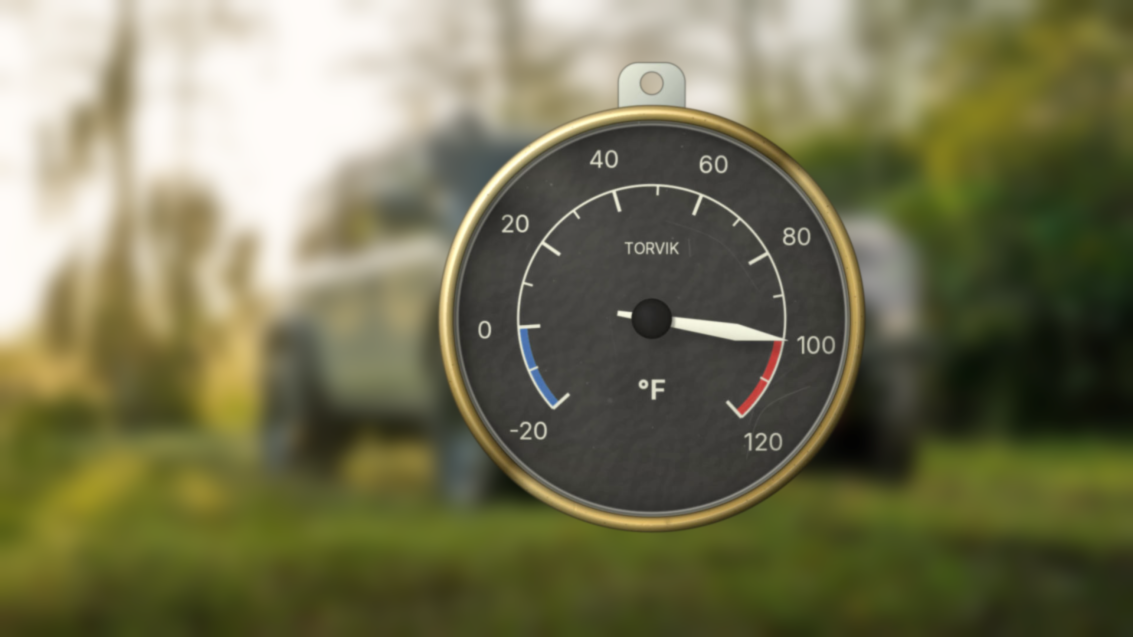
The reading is 100 °F
